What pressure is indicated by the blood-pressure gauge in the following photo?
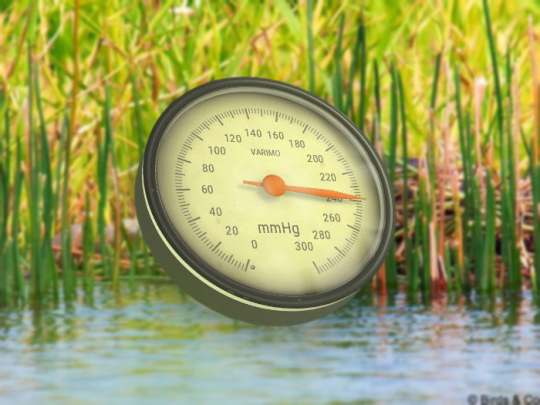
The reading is 240 mmHg
